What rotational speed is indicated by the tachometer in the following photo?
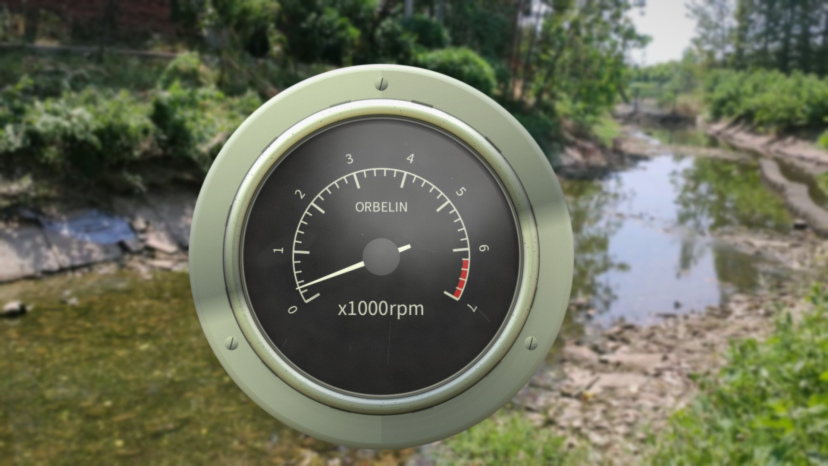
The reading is 300 rpm
